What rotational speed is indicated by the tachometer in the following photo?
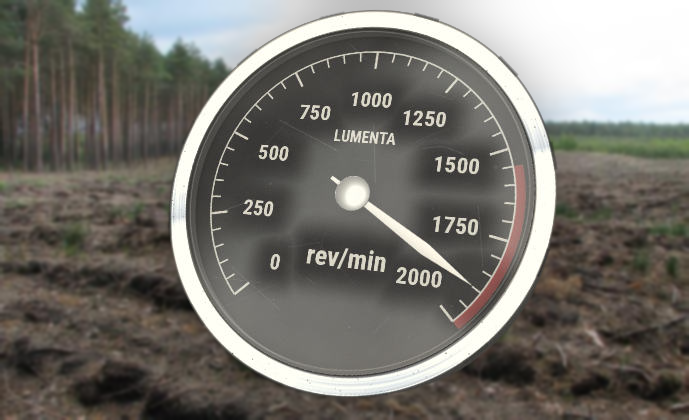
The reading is 1900 rpm
